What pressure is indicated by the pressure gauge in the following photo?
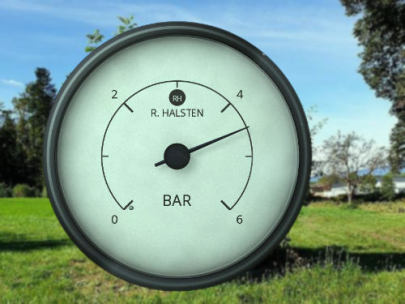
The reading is 4.5 bar
